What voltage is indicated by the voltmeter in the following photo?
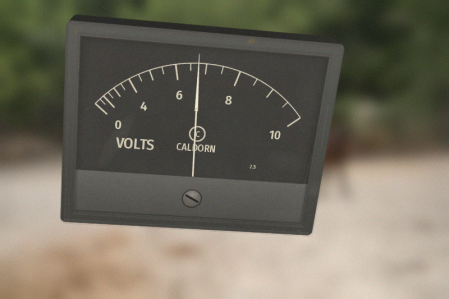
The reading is 6.75 V
